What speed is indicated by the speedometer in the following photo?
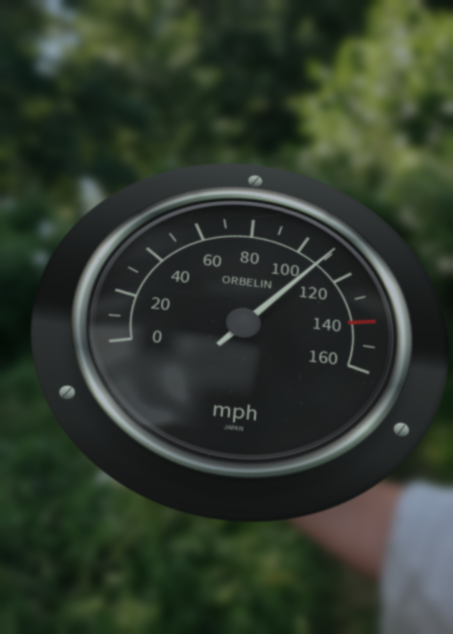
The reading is 110 mph
